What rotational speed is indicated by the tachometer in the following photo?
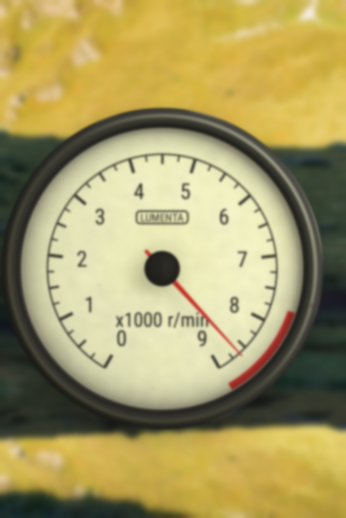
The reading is 8625 rpm
